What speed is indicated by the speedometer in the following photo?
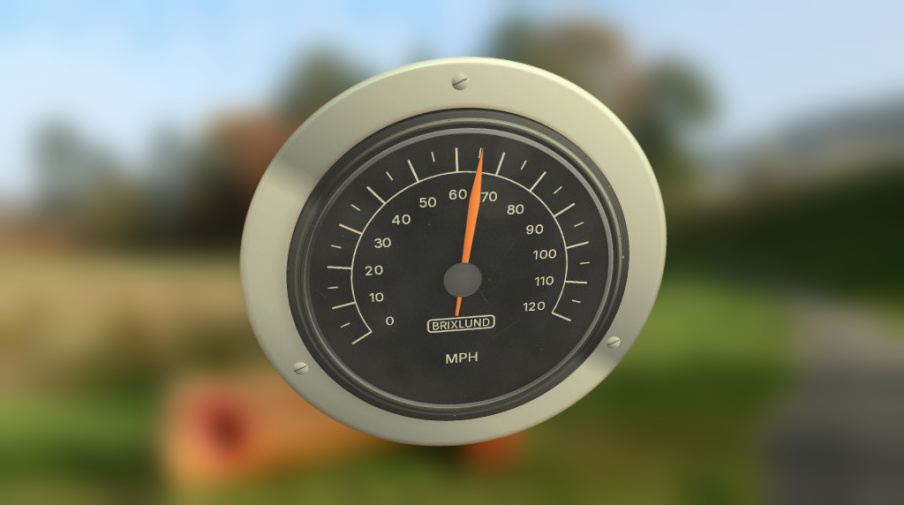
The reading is 65 mph
